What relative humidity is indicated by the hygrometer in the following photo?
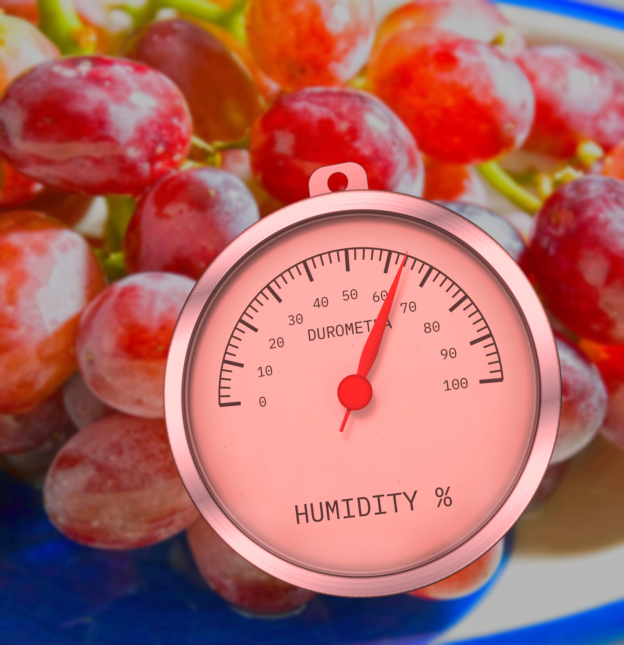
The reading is 64 %
